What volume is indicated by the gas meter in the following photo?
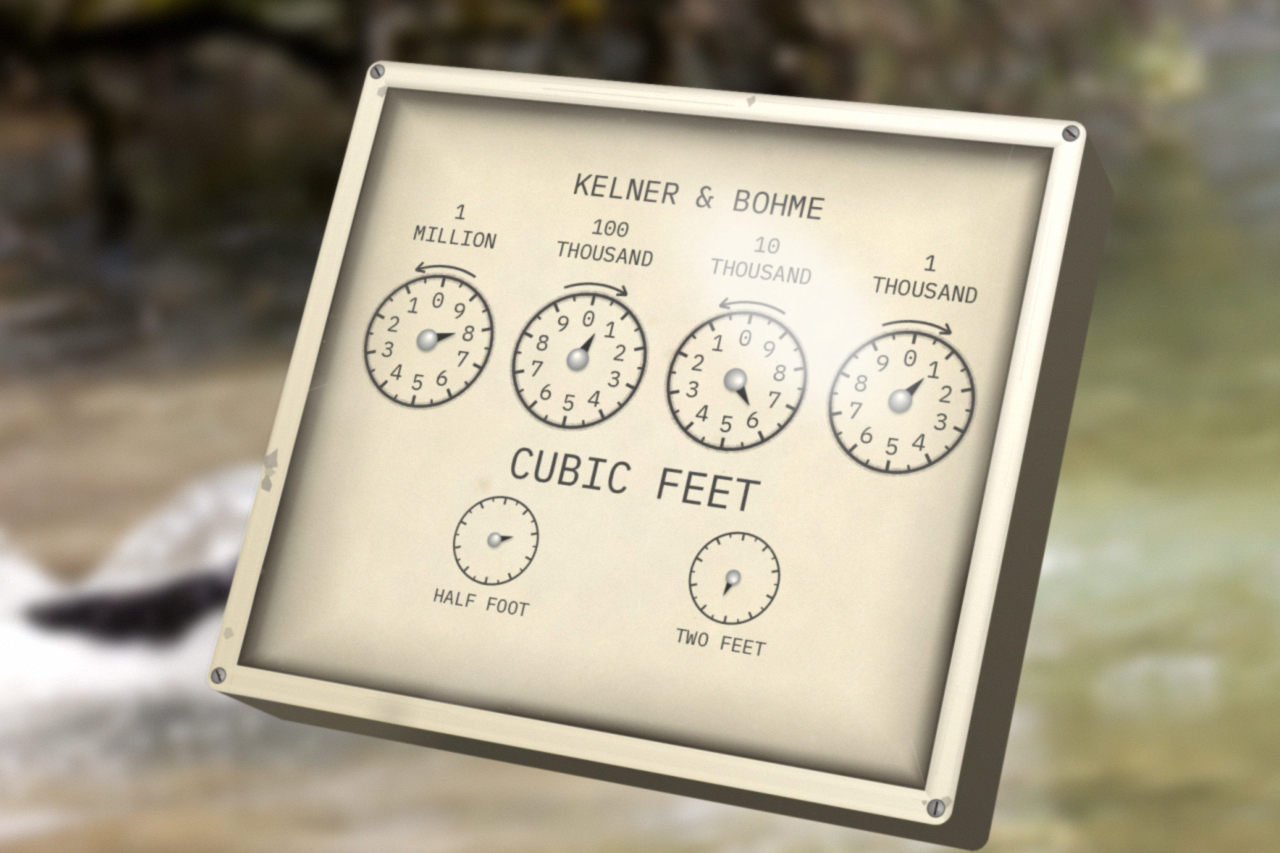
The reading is 806100 ft³
